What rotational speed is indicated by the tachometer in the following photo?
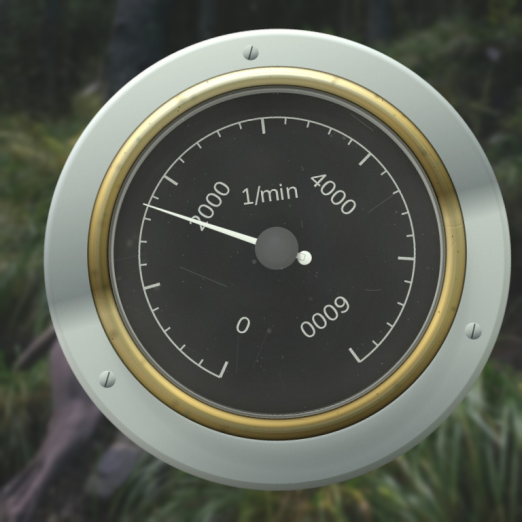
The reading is 1700 rpm
